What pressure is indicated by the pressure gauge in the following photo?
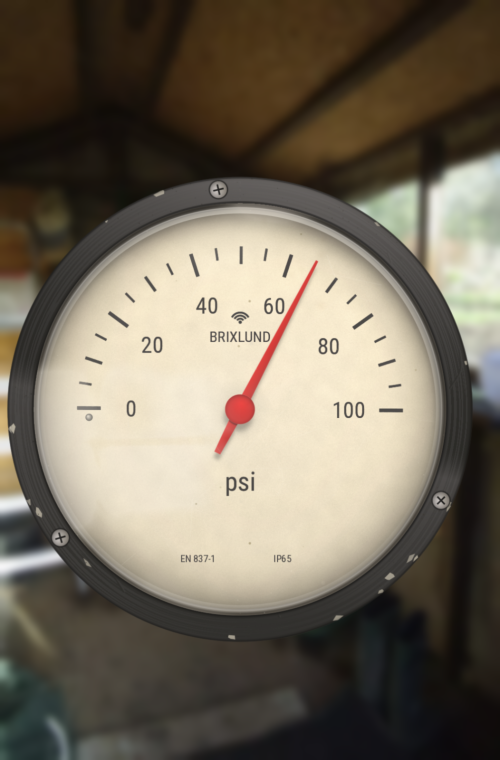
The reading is 65 psi
